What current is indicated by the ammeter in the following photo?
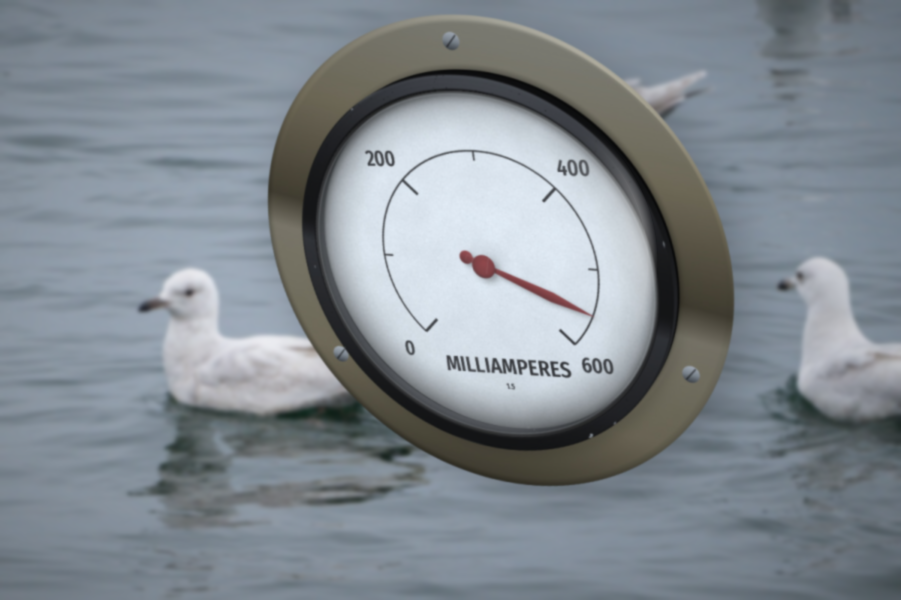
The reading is 550 mA
